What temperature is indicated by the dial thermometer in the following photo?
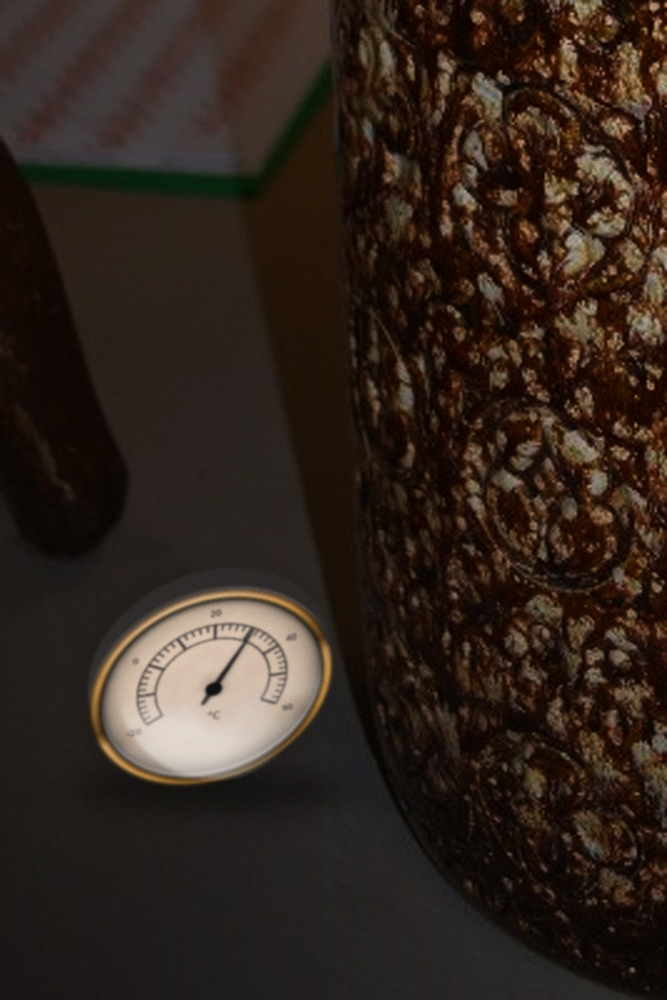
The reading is 30 °C
